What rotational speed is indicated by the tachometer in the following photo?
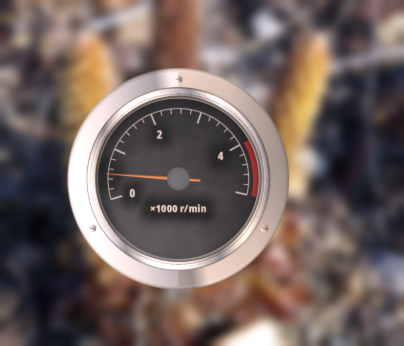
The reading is 500 rpm
